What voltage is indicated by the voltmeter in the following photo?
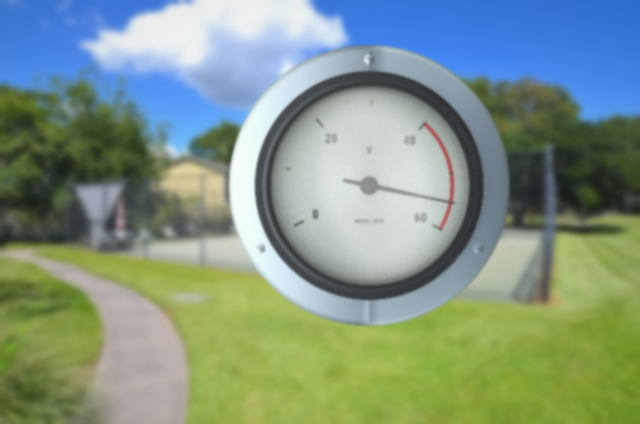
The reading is 55 V
